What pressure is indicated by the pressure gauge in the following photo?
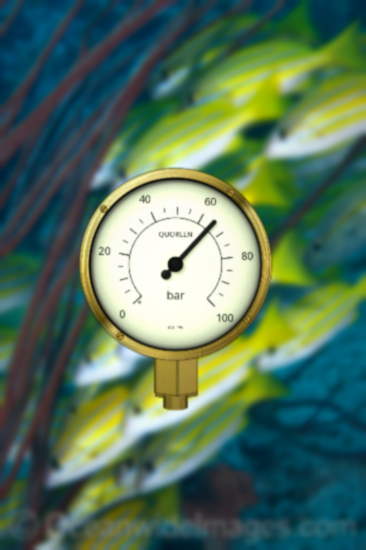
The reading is 65 bar
